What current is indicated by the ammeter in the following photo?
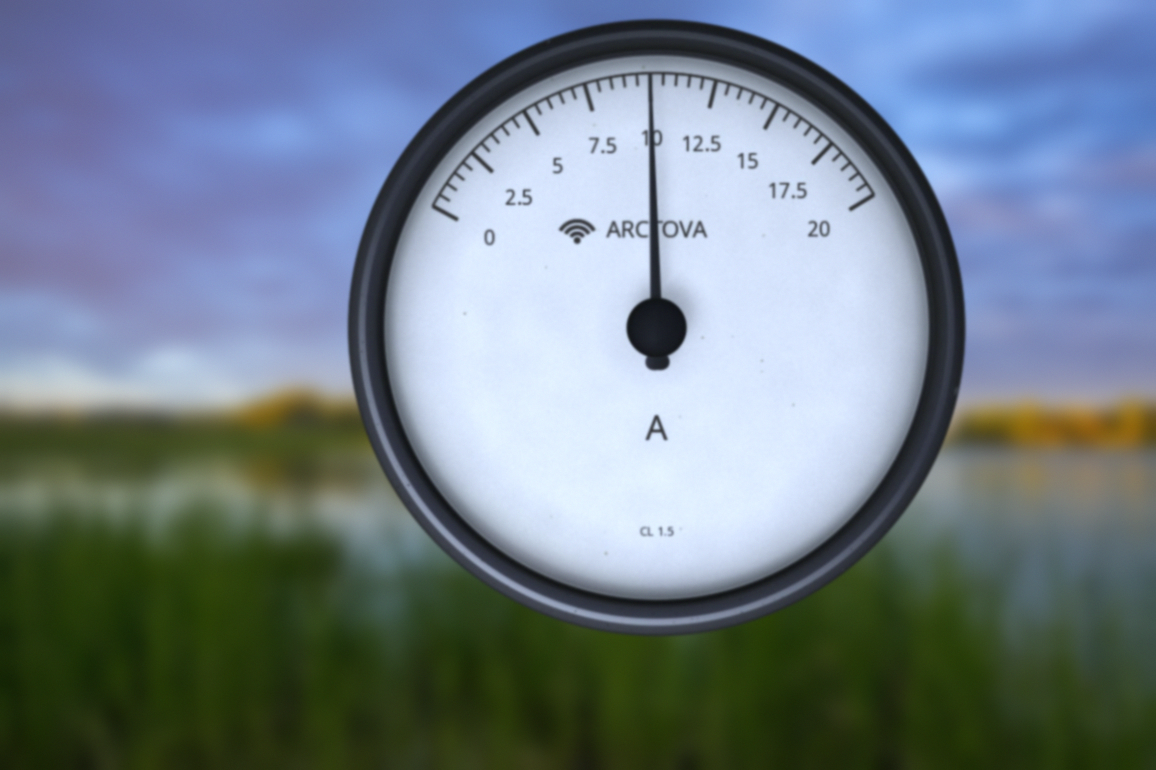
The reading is 10 A
